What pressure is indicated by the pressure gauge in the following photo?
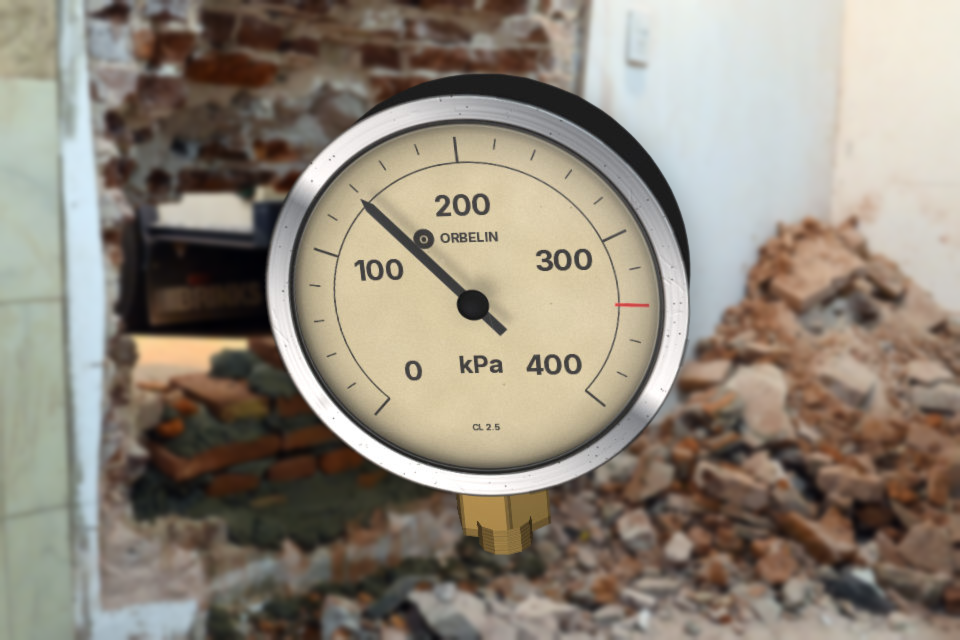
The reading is 140 kPa
